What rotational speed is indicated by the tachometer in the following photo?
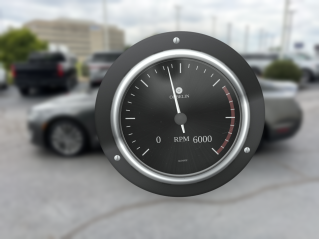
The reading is 2700 rpm
